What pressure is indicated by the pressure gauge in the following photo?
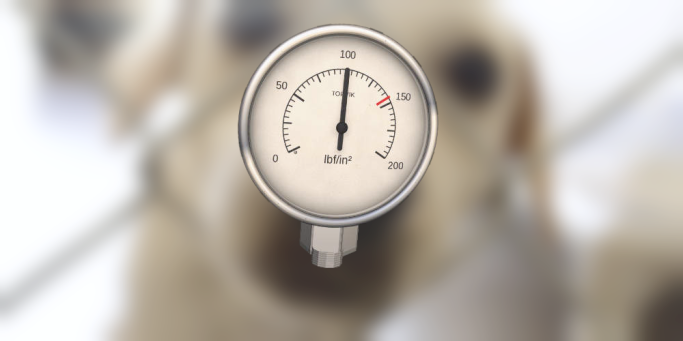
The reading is 100 psi
